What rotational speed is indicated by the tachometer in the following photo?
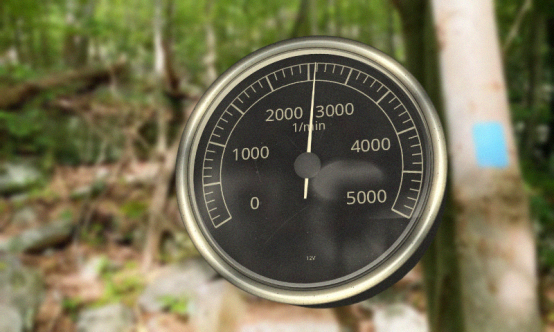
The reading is 2600 rpm
